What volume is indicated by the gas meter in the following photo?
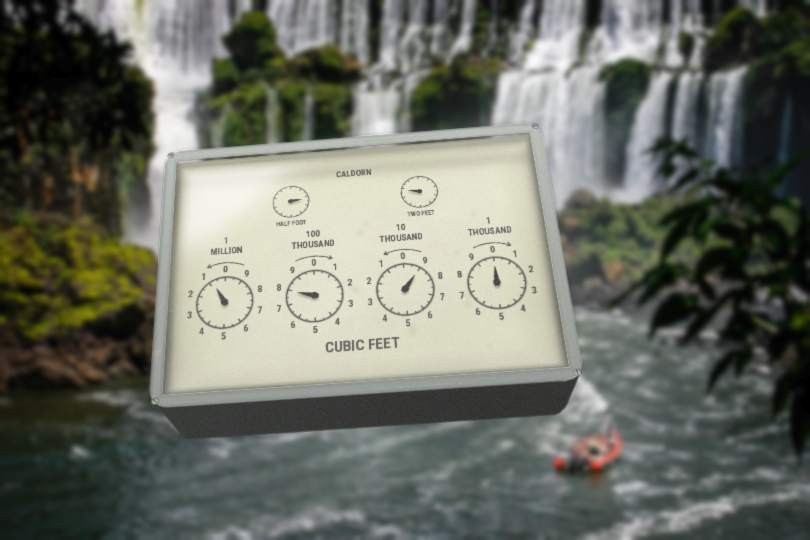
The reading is 79000 ft³
